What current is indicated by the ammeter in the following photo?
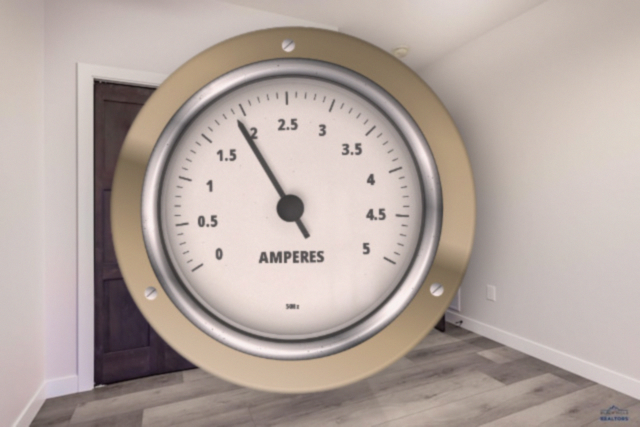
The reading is 1.9 A
